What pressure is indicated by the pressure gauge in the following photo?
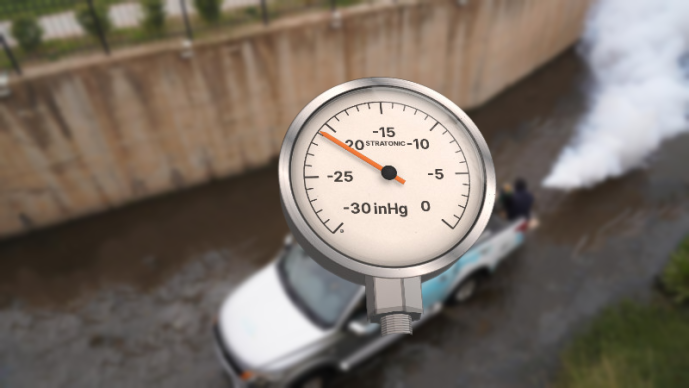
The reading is -21 inHg
